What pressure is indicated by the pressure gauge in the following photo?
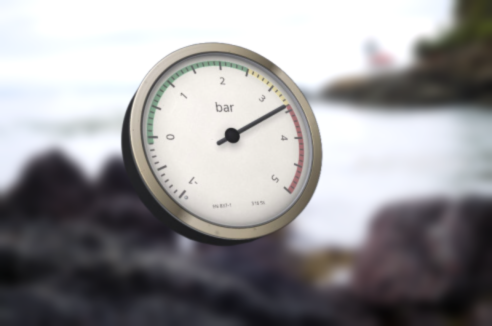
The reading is 3.4 bar
